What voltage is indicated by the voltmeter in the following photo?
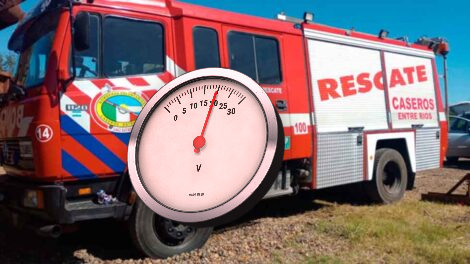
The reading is 20 V
